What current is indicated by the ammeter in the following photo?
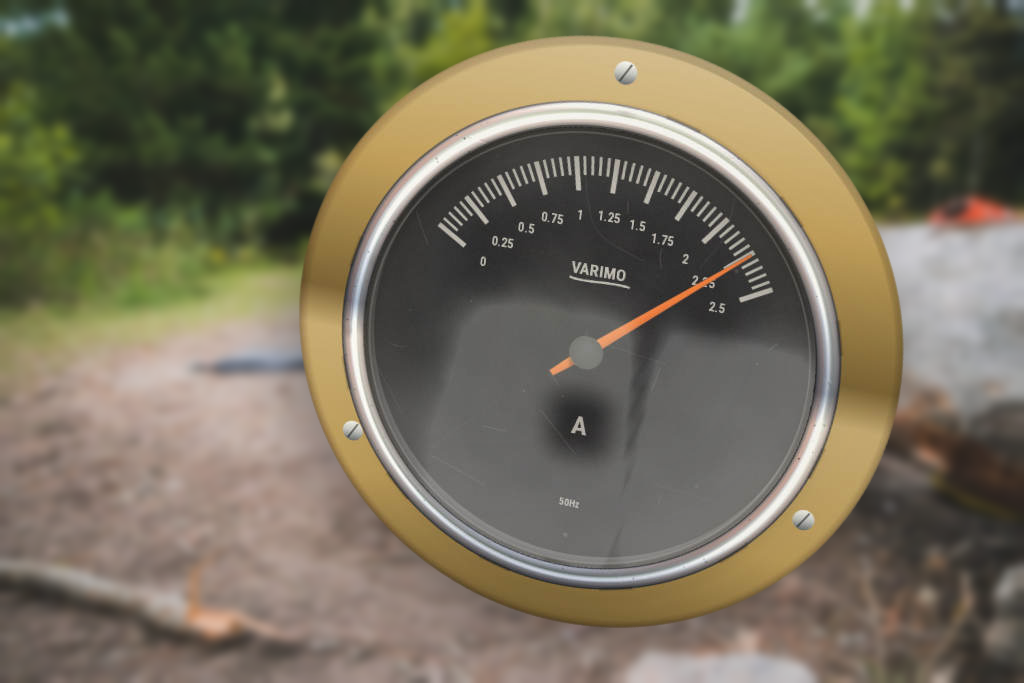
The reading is 2.25 A
